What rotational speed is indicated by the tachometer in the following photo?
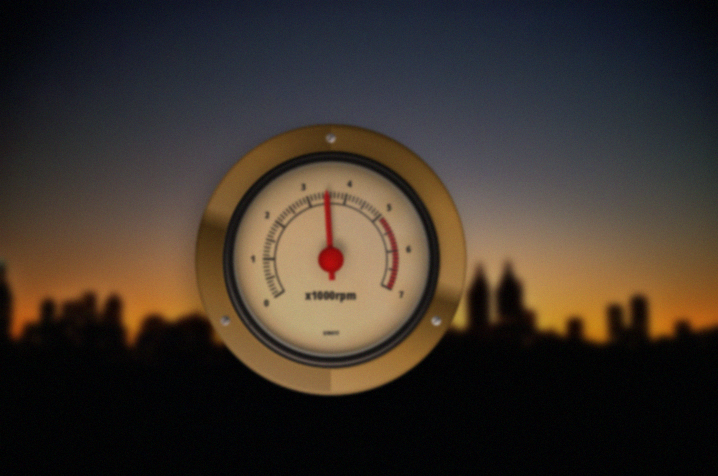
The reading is 3500 rpm
